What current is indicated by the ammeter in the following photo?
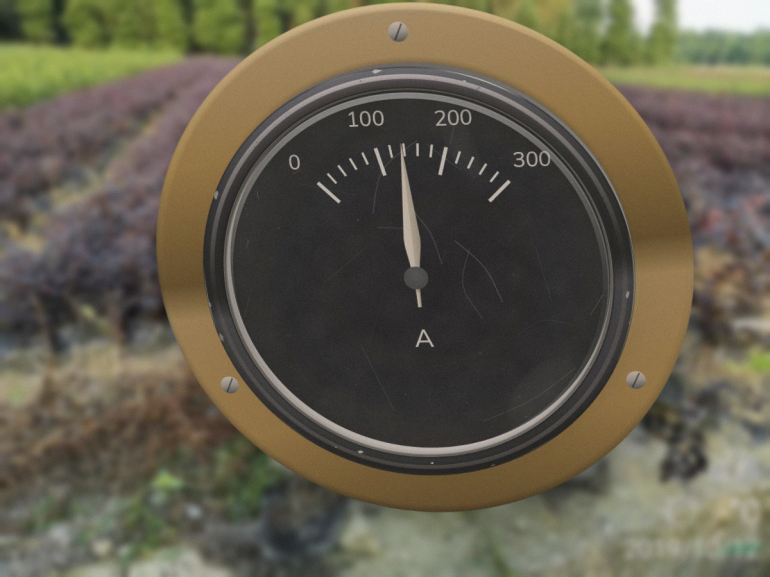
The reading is 140 A
